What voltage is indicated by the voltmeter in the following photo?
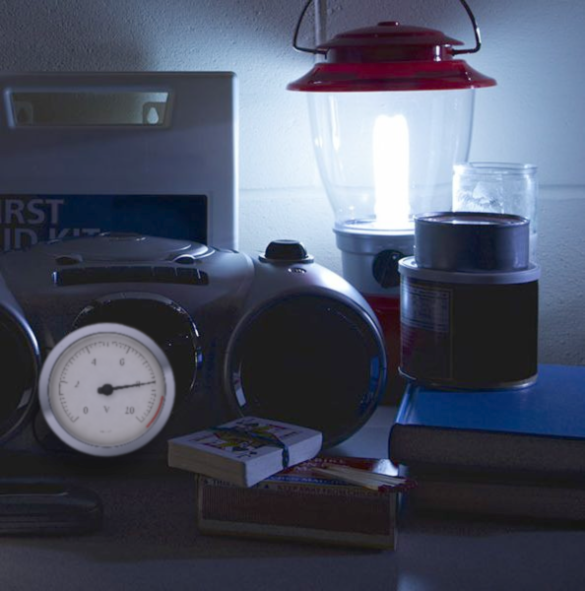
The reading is 8 V
